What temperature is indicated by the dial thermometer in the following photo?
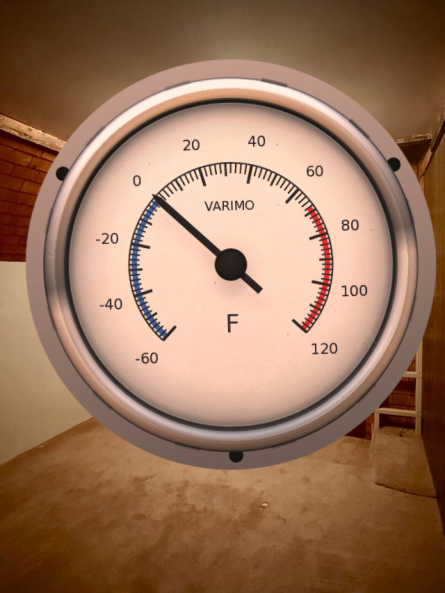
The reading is 0 °F
